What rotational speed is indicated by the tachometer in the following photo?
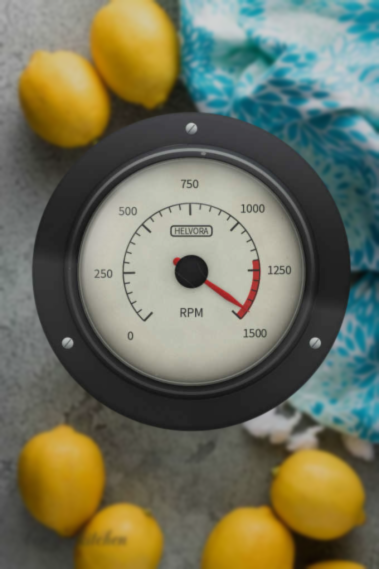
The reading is 1450 rpm
